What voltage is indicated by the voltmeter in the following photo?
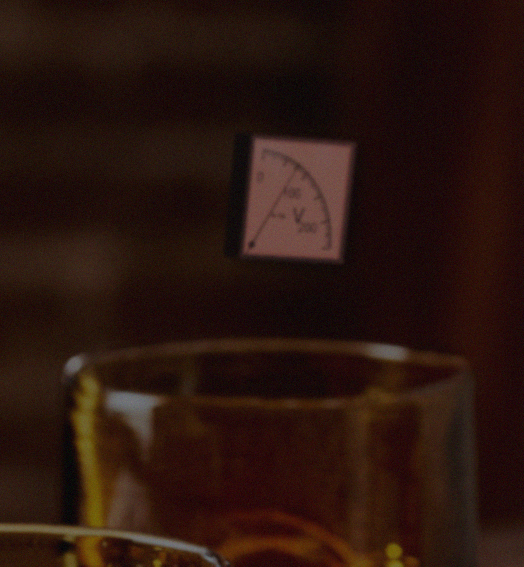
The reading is 75 V
